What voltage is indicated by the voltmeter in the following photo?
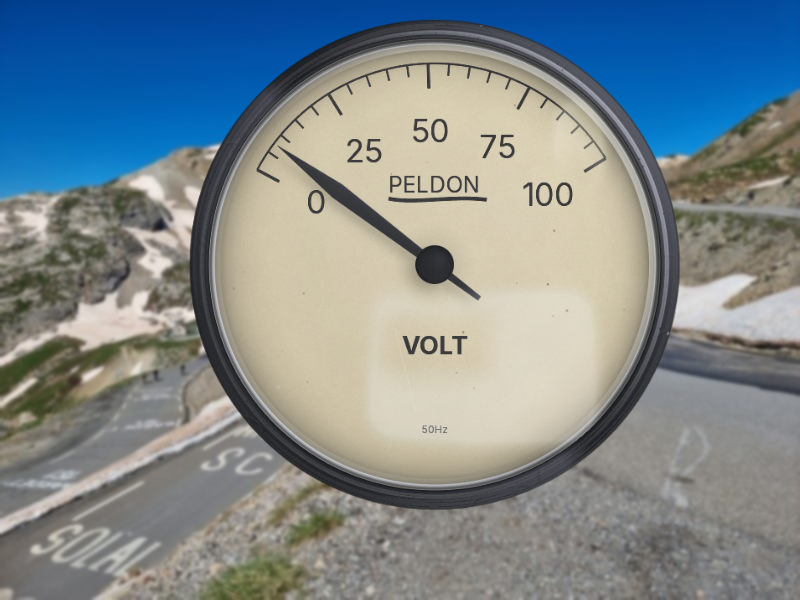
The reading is 7.5 V
